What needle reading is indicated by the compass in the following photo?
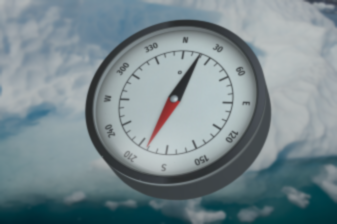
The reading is 200 °
